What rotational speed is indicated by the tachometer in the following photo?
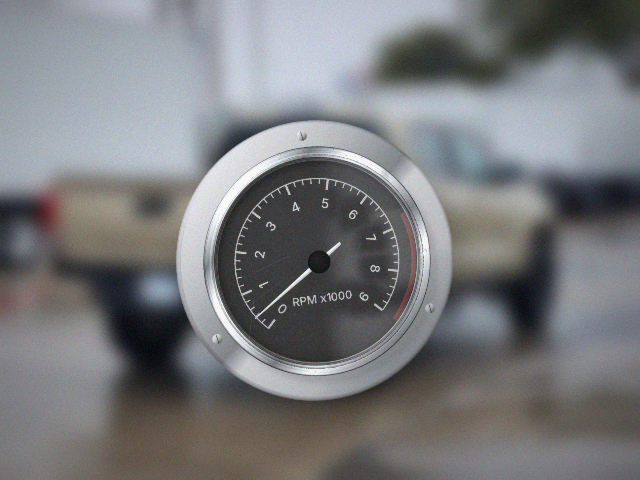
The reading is 400 rpm
